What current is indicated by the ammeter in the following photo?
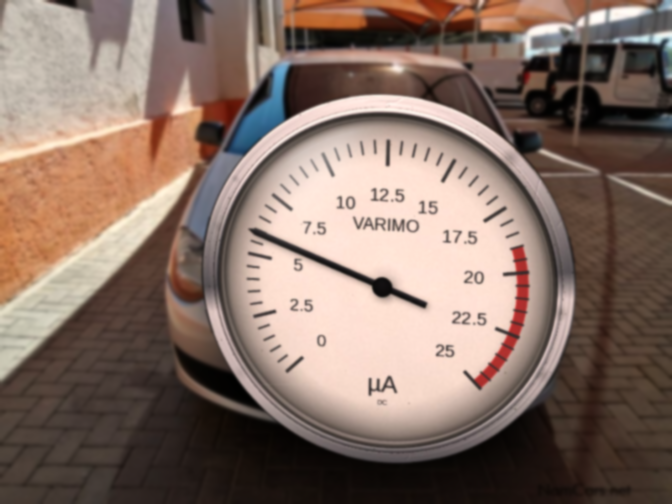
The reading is 6 µA
